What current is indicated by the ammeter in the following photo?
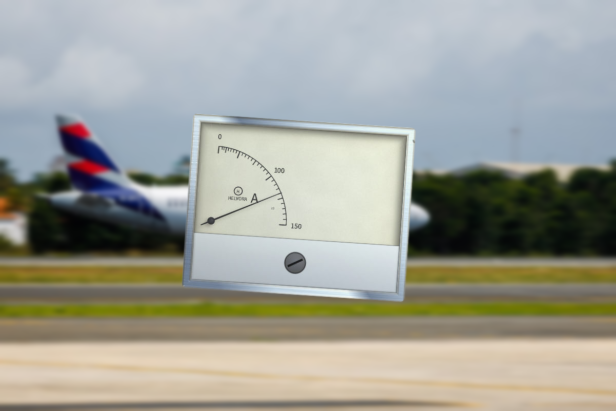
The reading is 120 A
